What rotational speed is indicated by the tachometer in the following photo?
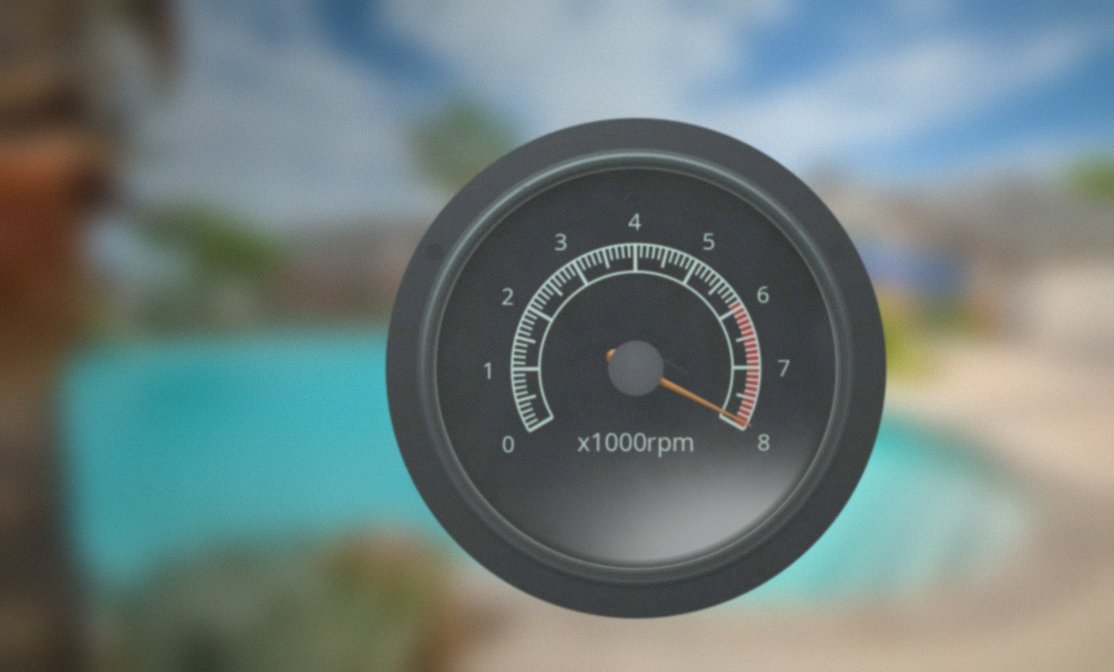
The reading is 7900 rpm
